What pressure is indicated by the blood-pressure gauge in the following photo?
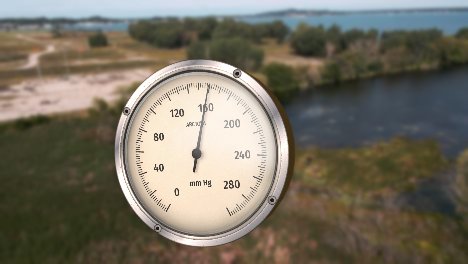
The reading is 160 mmHg
